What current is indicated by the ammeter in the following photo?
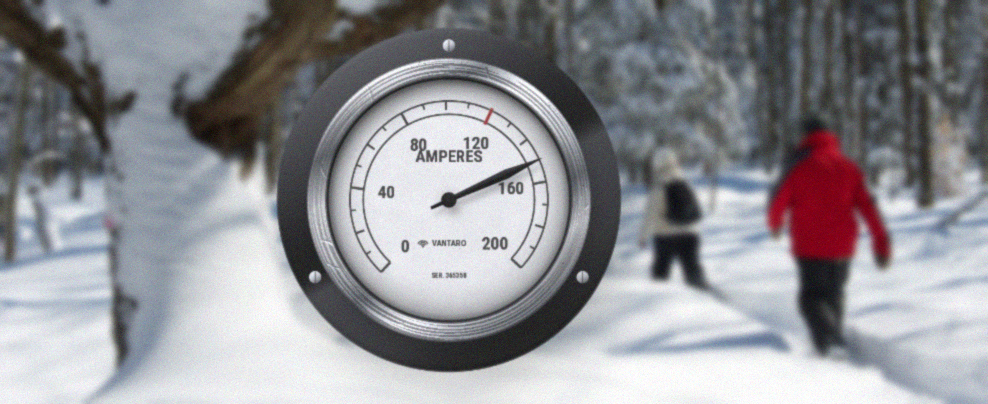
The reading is 150 A
